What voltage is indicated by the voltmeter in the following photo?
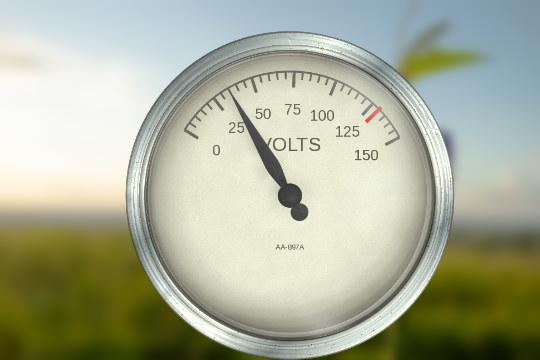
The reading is 35 V
